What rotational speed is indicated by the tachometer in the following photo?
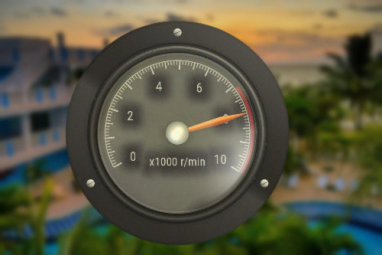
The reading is 8000 rpm
